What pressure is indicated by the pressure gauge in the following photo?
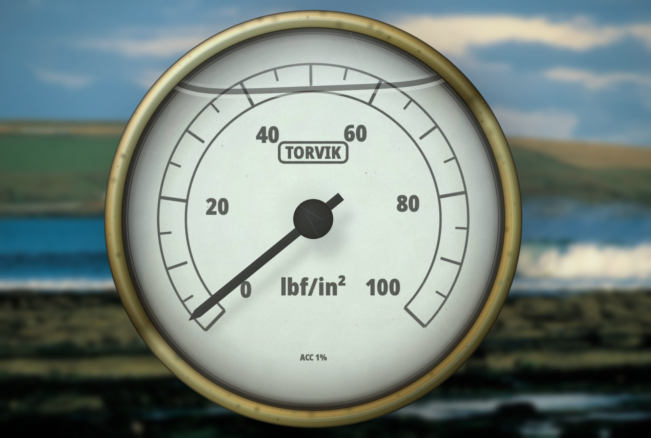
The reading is 2.5 psi
